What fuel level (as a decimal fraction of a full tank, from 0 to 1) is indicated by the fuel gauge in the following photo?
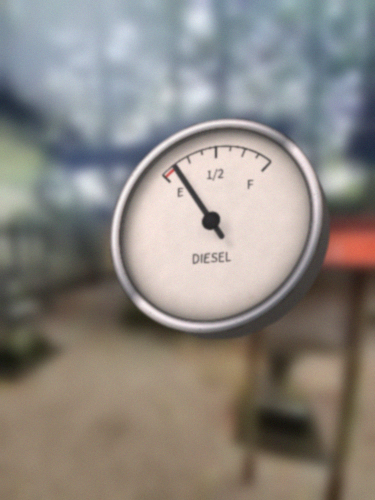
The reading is 0.125
